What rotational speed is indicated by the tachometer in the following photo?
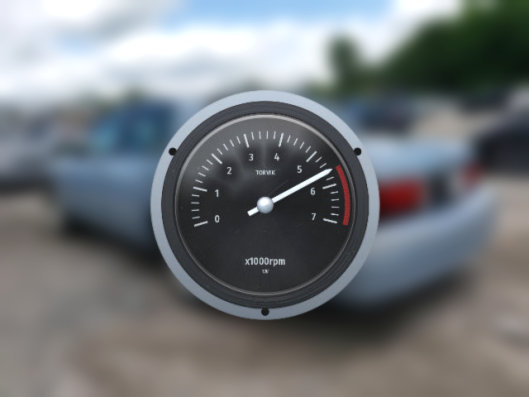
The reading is 5600 rpm
